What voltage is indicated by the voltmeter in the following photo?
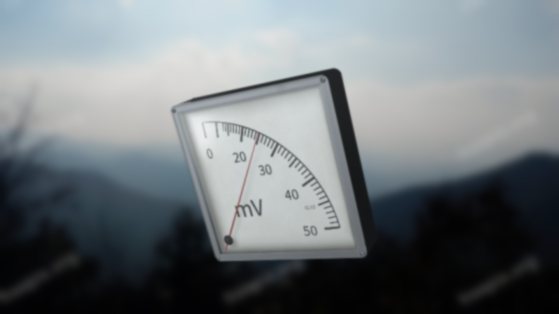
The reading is 25 mV
